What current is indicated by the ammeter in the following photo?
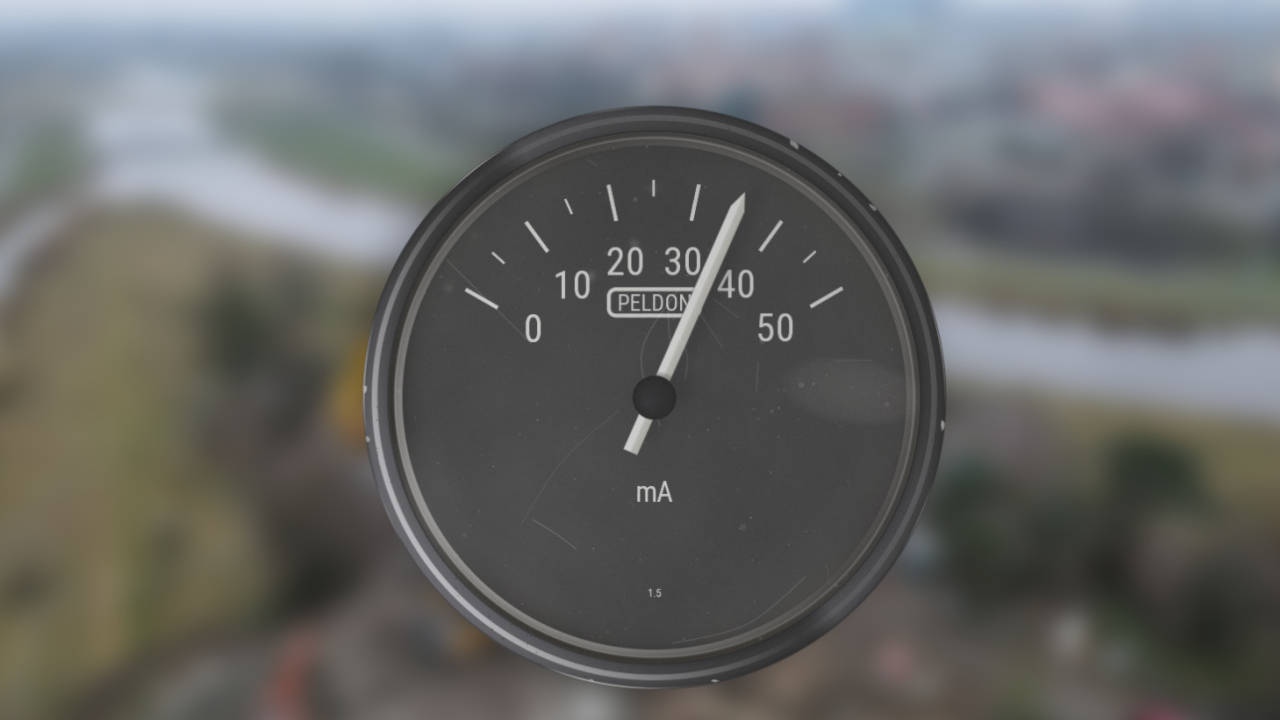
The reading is 35 mA
